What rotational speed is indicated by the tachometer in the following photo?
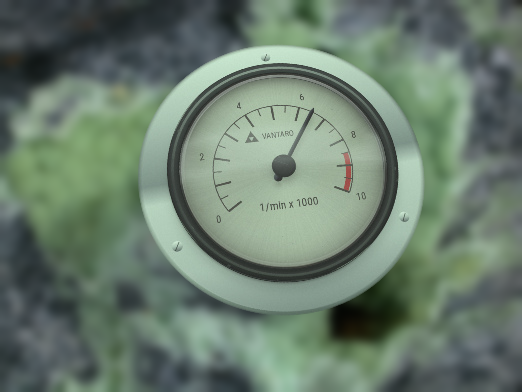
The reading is 6500 rpm
